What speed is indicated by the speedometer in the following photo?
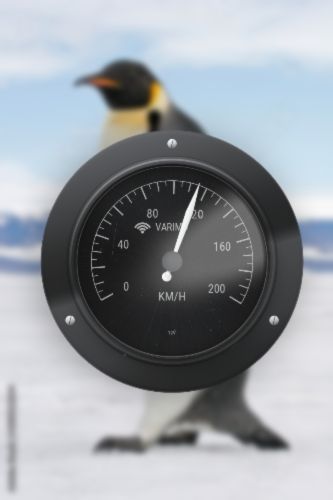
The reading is 115 km/h
